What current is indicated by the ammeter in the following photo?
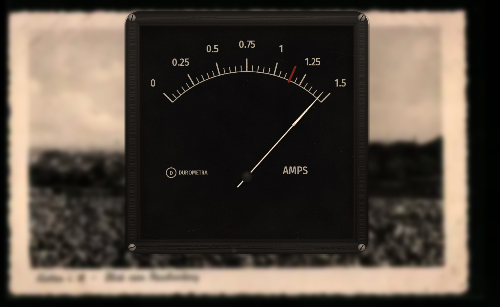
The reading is 1.45 A
